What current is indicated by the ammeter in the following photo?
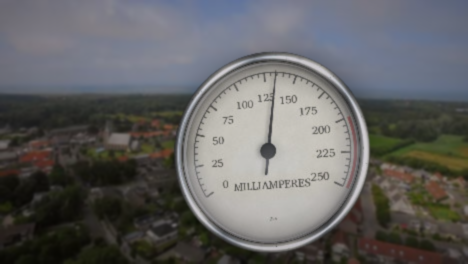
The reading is 135 mA
